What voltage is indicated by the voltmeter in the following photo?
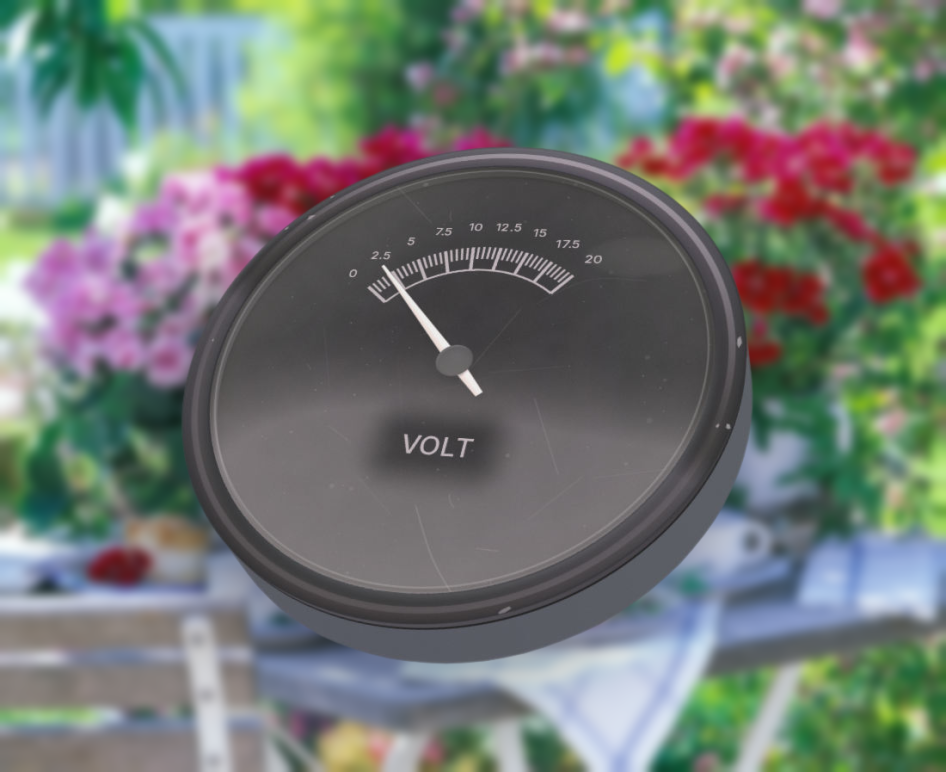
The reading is 2 V
